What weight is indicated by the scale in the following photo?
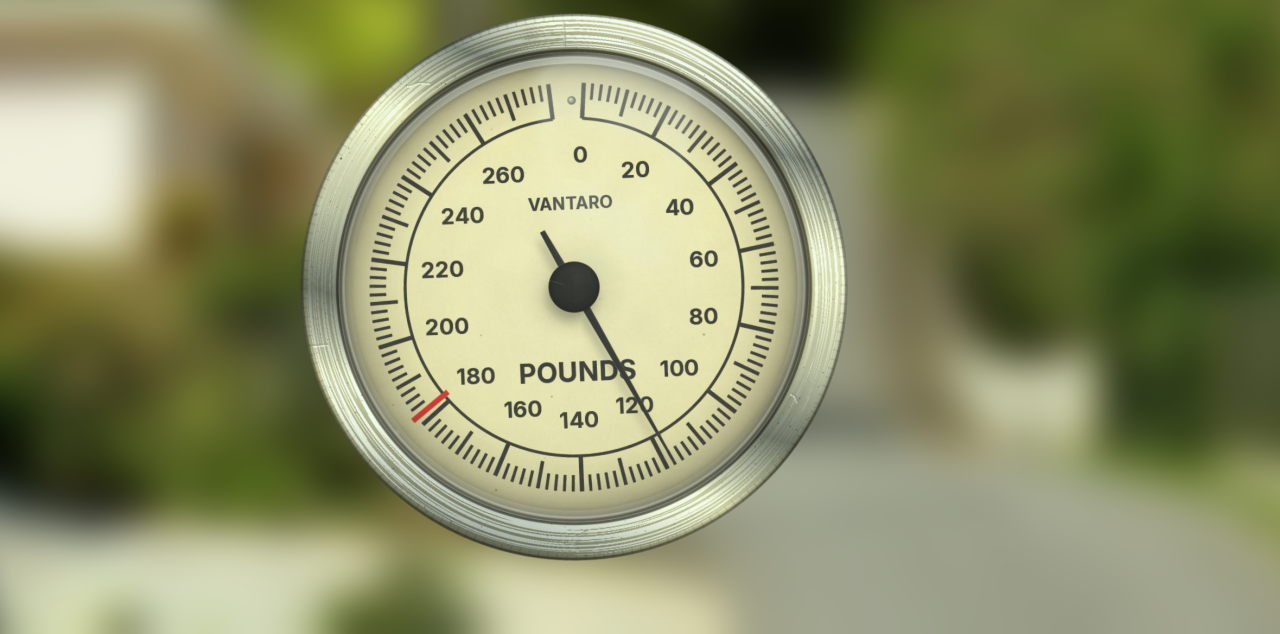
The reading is 118 lb
